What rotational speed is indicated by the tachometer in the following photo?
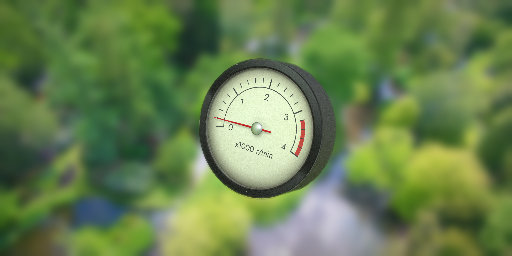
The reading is 200 rpm
